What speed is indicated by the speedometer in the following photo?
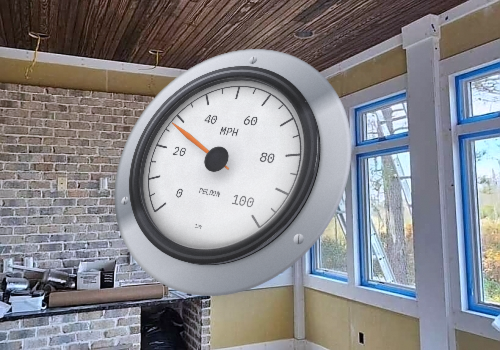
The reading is 27.5 mph
